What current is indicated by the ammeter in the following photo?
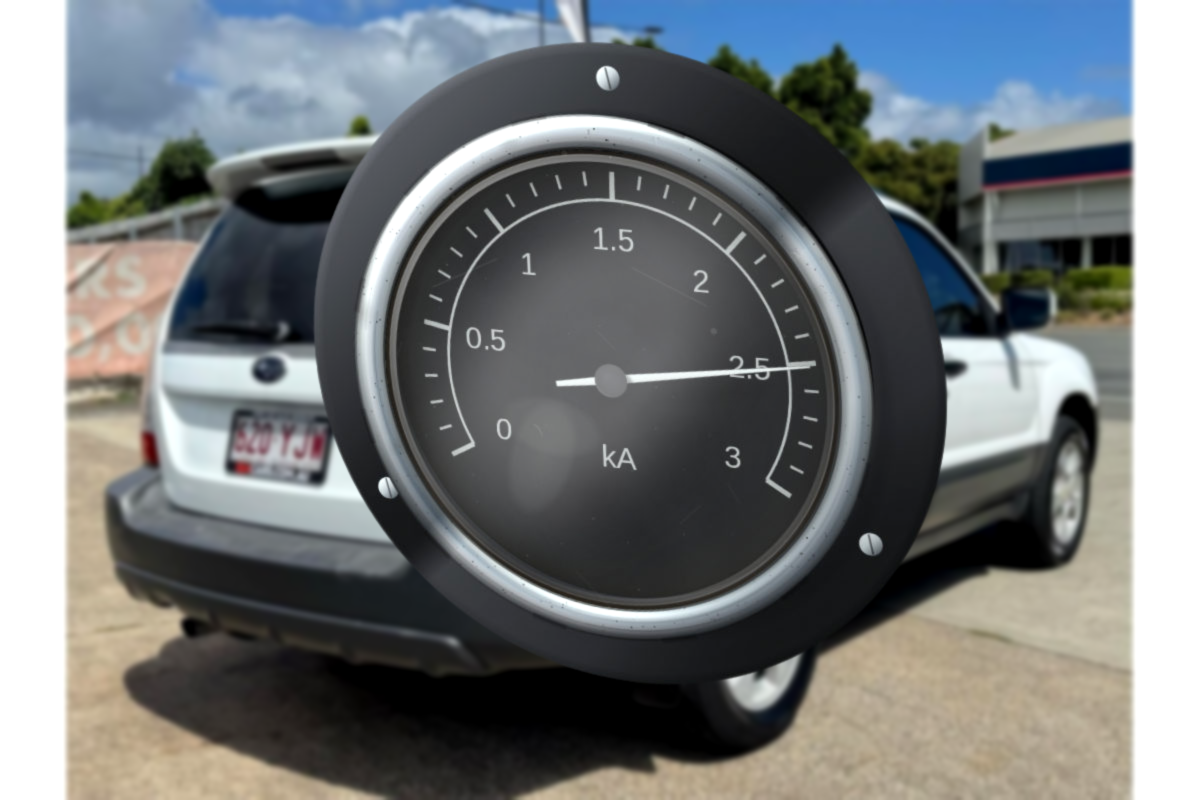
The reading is 2.5 kA
